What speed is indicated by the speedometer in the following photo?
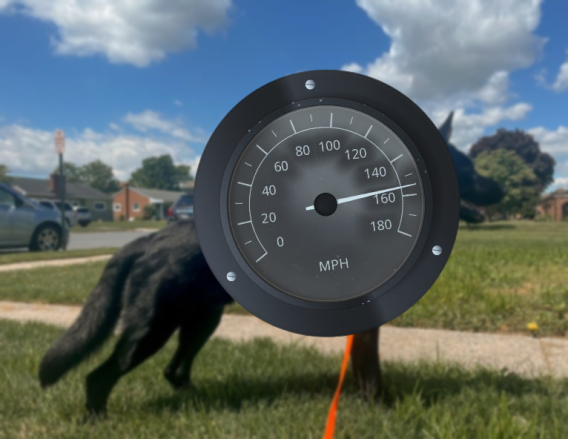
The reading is 155 mph
